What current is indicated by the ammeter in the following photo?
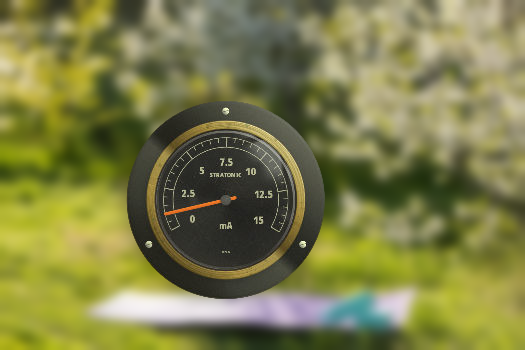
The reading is 1 mA
